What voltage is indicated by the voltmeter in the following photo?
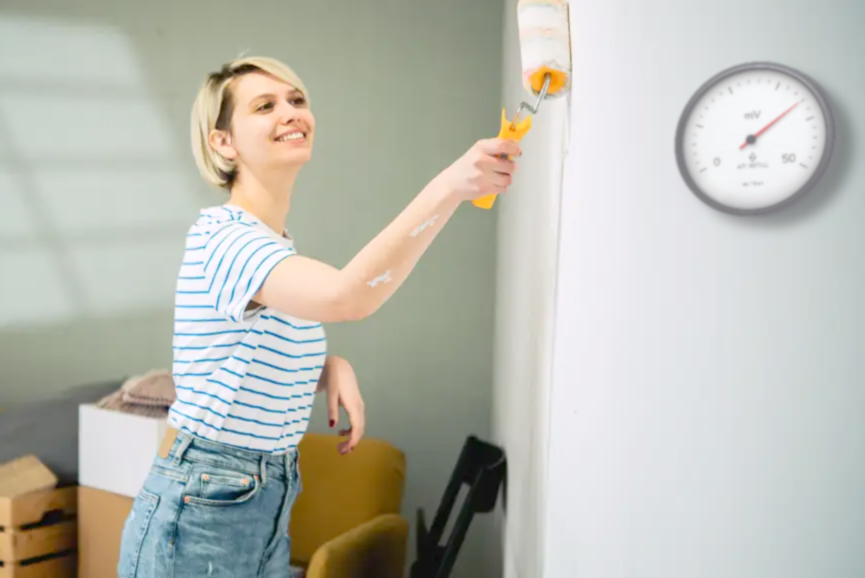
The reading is 36 mV
